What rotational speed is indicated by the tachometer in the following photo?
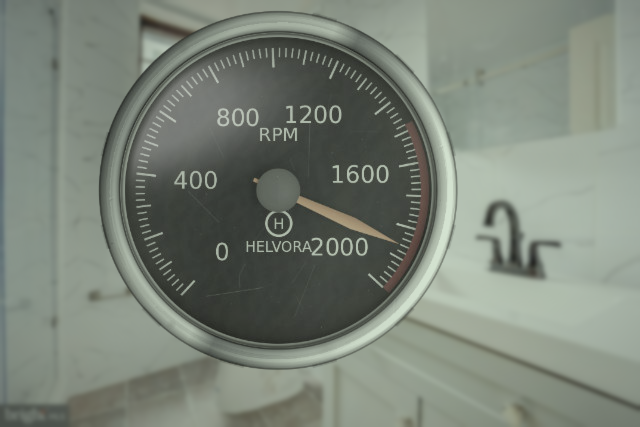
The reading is 1860 rpm
